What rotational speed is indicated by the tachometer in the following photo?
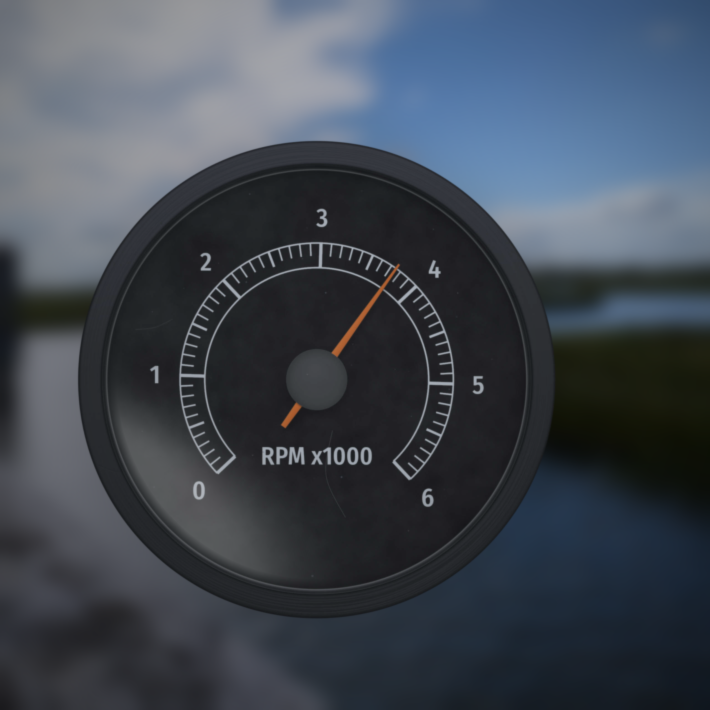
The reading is 3750 rpm
